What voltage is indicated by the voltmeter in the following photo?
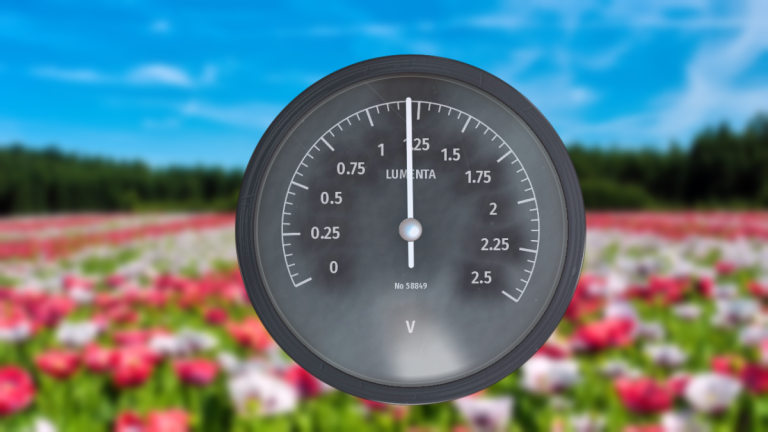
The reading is 1.2 V
